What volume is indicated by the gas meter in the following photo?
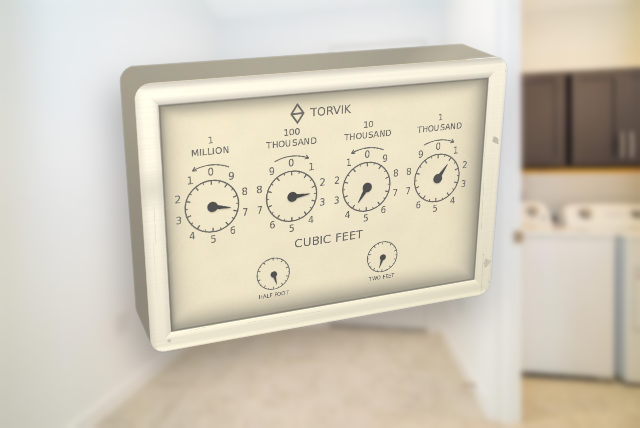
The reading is 724100 ft³
